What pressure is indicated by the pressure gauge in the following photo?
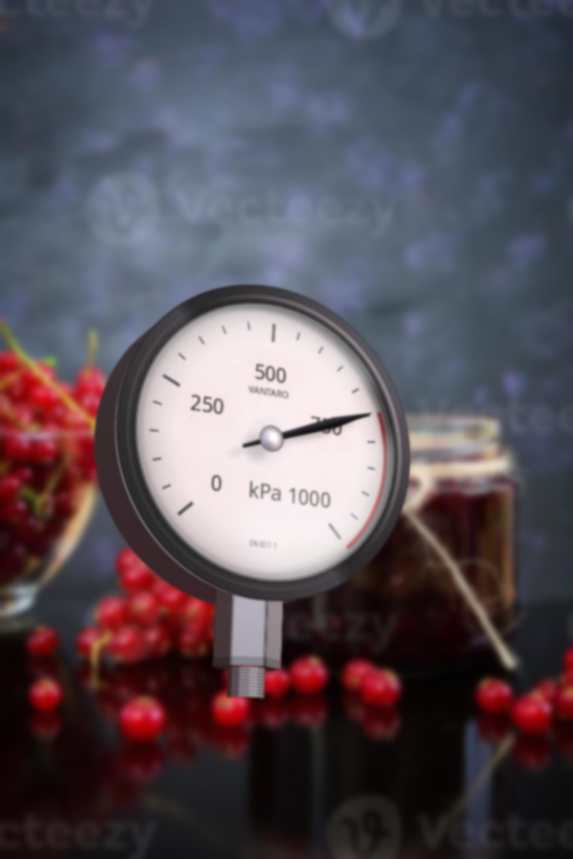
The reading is 750 kPa
